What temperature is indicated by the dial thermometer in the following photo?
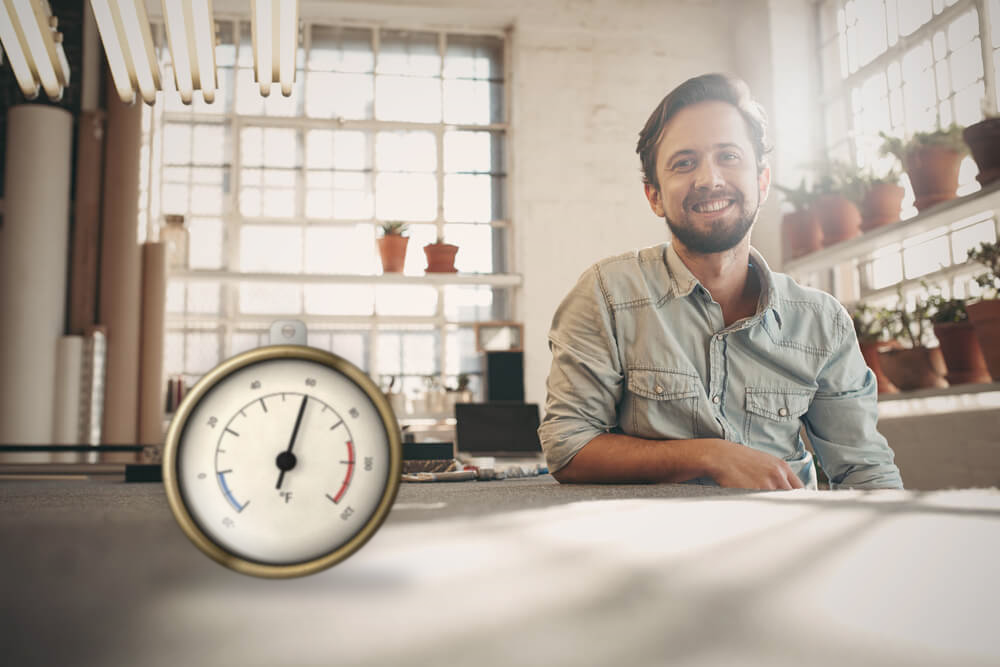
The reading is 60 °F
